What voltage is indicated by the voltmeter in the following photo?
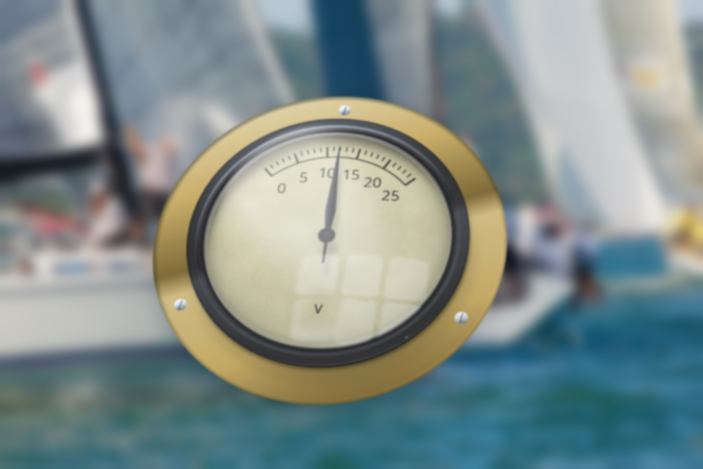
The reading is 12 V
